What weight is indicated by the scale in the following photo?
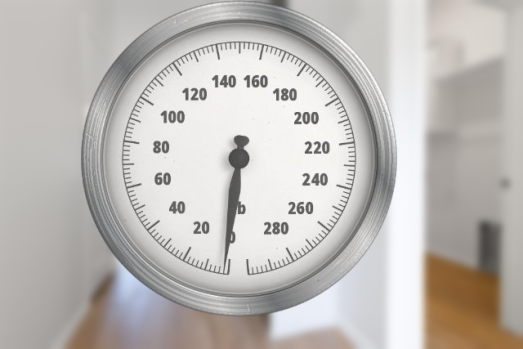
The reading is 2 lb
